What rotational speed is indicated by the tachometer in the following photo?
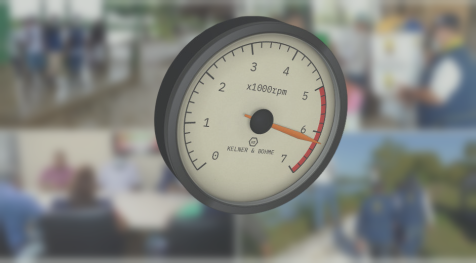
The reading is 6200 rpm
